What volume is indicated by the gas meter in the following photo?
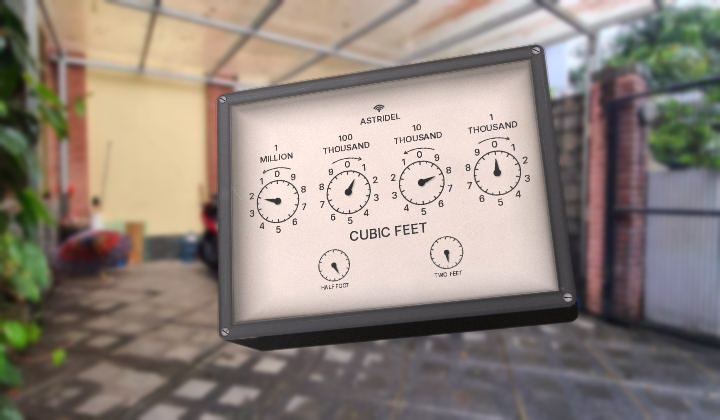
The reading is 208000 ft³
